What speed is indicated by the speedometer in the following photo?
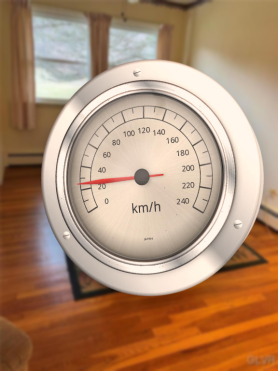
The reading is 25 km/h
